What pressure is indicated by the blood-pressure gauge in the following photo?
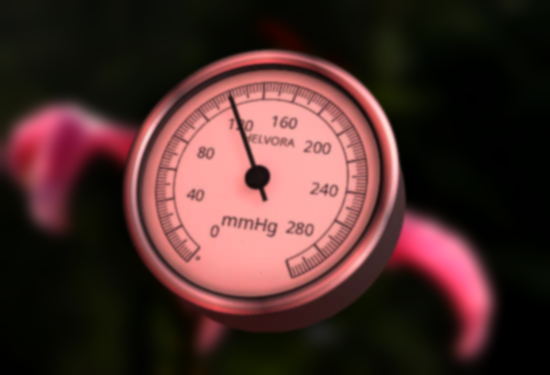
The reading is 120 mmHg
